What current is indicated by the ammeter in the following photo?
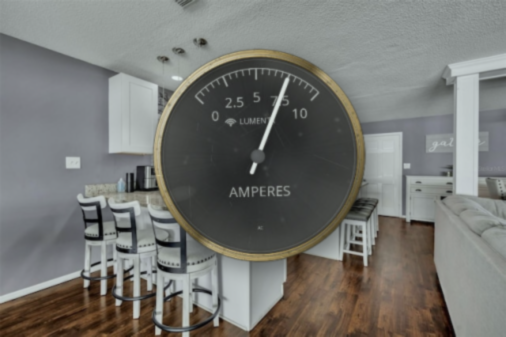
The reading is 7.5 A
